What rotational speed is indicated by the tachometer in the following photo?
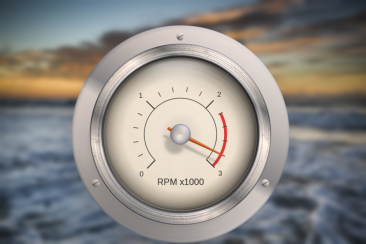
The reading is 2800 rpm
